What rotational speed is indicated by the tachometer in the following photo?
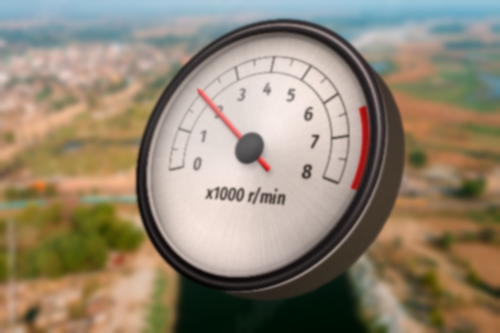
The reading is 2000 rpm
